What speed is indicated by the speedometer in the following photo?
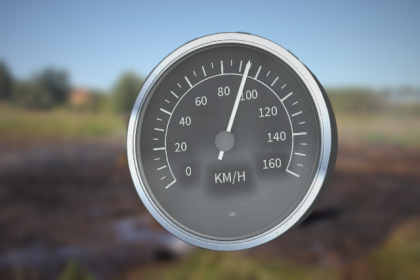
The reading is 95 km/h
